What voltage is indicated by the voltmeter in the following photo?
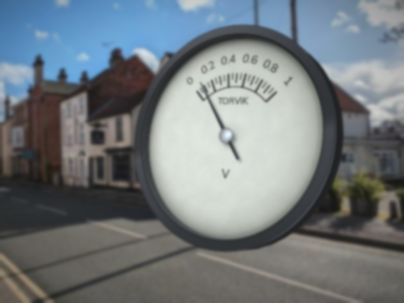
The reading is 0.1 V
